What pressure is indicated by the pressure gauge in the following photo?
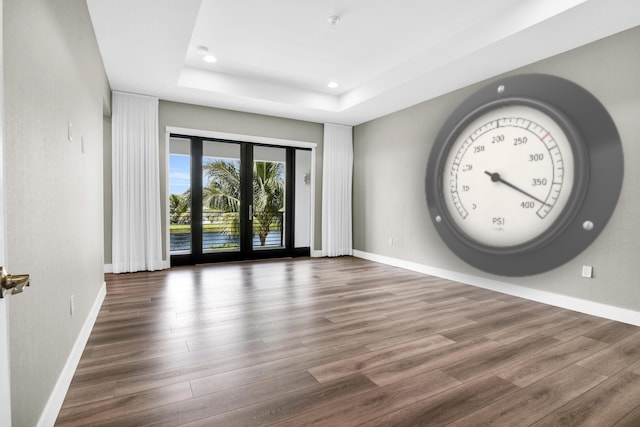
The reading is 380 psi
